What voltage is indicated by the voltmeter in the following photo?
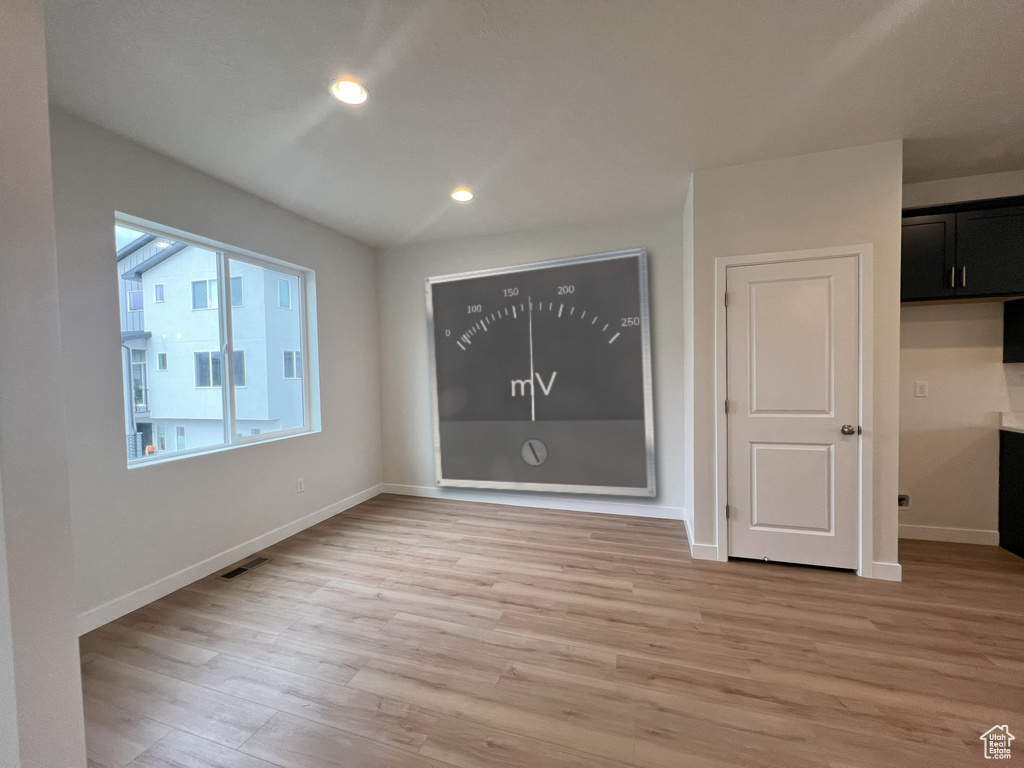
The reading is 170 mV
